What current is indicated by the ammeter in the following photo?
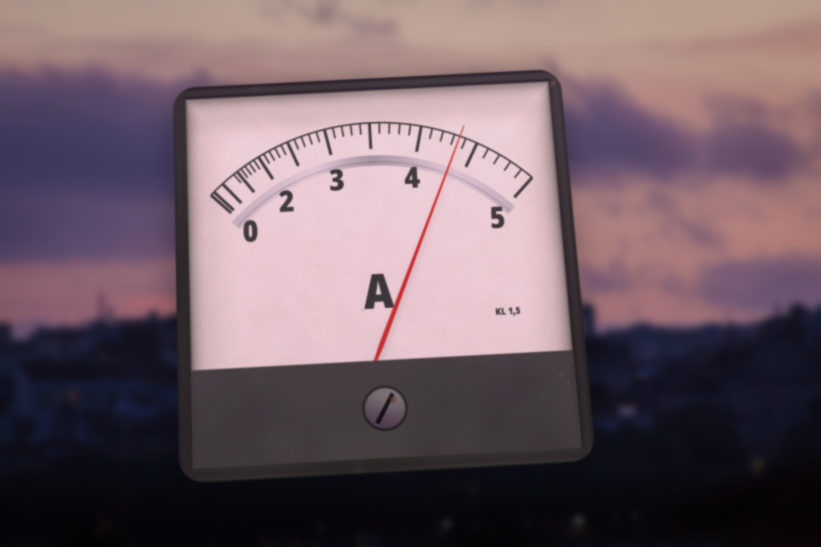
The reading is 4.35 A
